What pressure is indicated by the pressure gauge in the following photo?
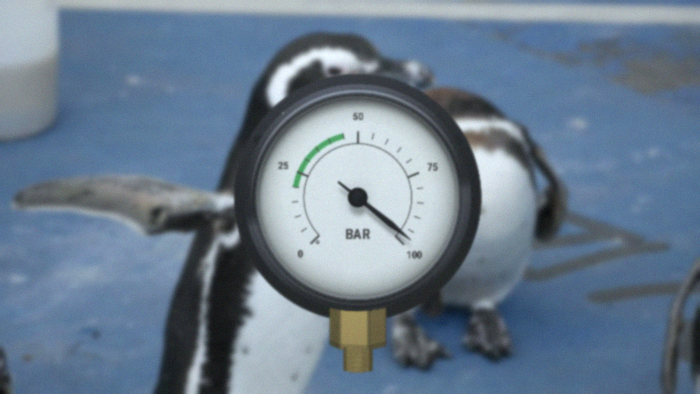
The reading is 97.5 bar
